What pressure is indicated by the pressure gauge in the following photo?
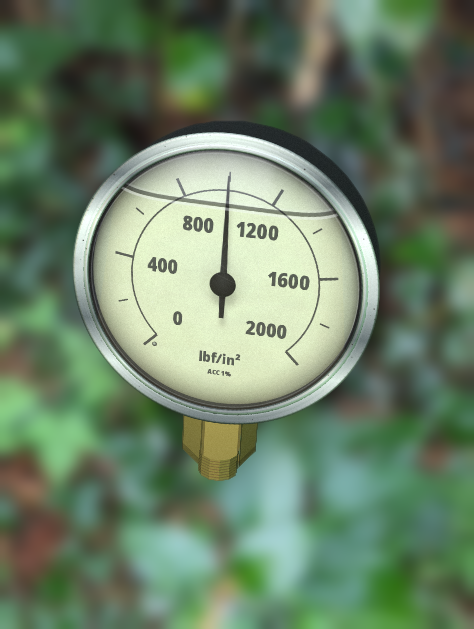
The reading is 1000 psi
